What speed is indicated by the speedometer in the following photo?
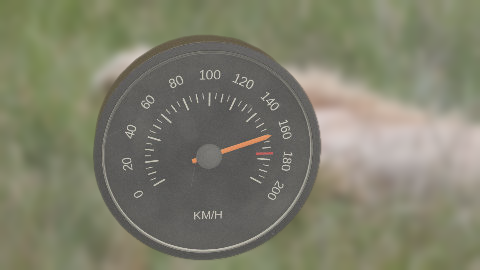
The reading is 160 km/h
